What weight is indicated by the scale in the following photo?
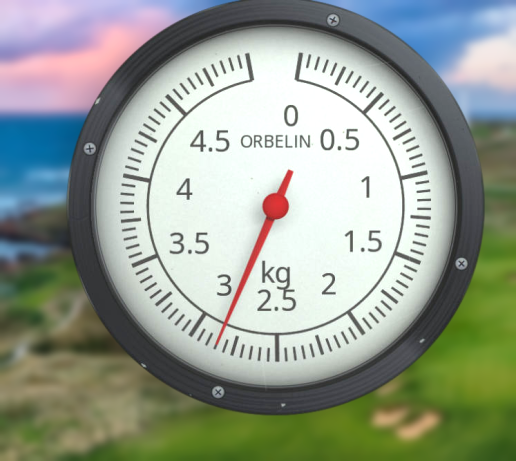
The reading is 2.85 kg
